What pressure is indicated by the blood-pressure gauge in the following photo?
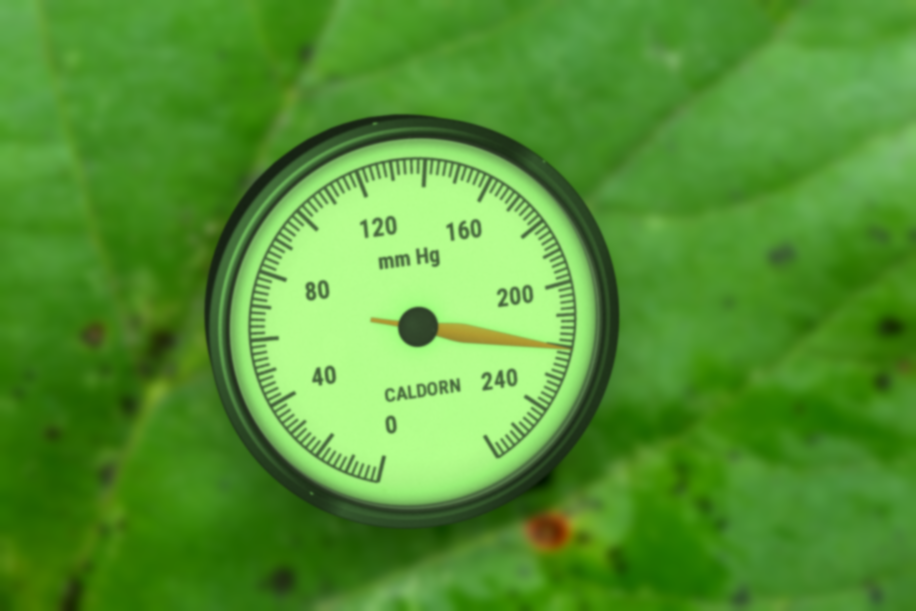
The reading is 220 mmHg
